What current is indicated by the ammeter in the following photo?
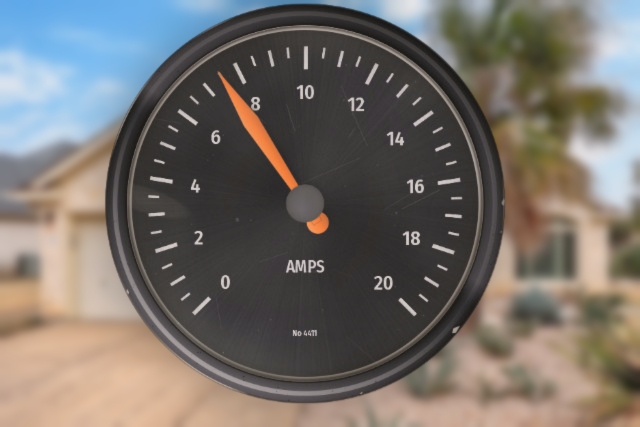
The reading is 7.5 A
